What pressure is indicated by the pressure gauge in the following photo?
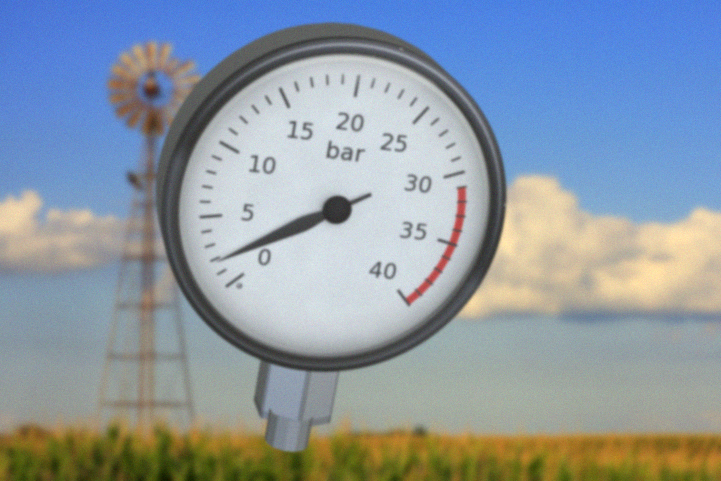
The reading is 2 bar
